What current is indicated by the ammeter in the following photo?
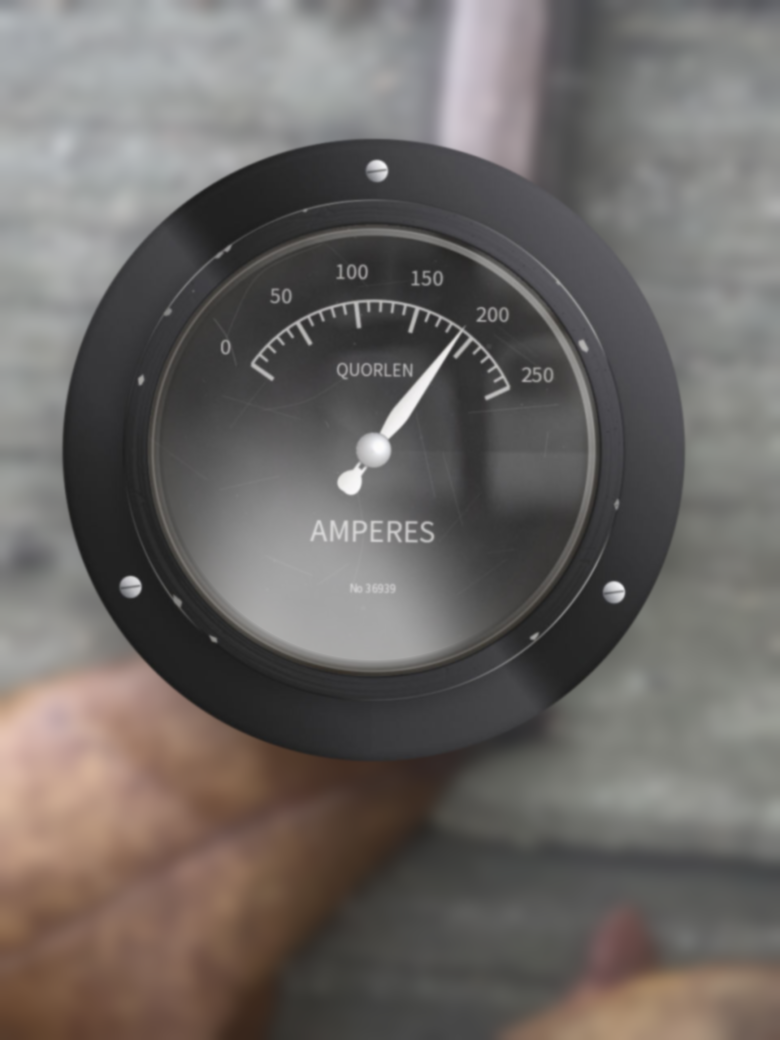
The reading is 190 A
